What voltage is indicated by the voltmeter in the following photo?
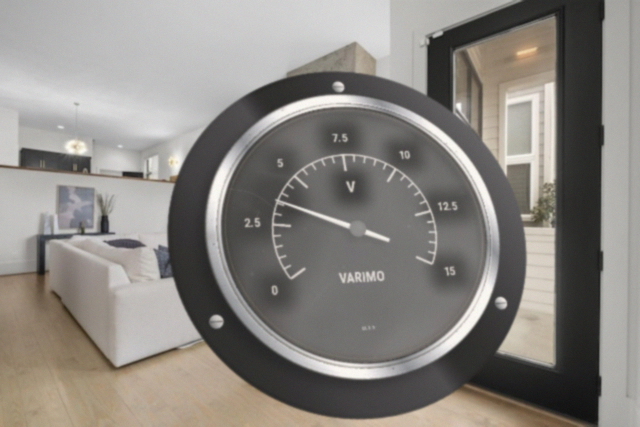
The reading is 3.5 V
